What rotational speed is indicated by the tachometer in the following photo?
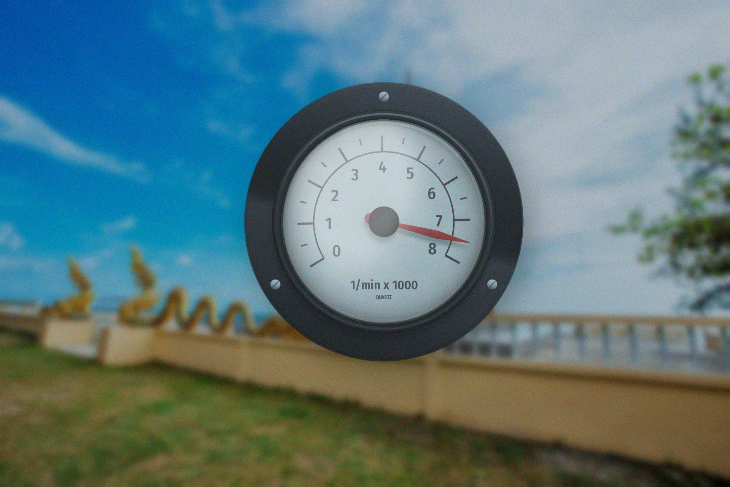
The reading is 7500 rpm
